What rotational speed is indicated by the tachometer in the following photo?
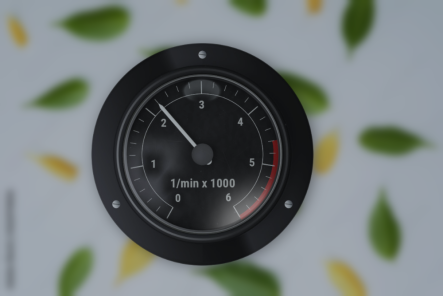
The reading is 2200 rpm
